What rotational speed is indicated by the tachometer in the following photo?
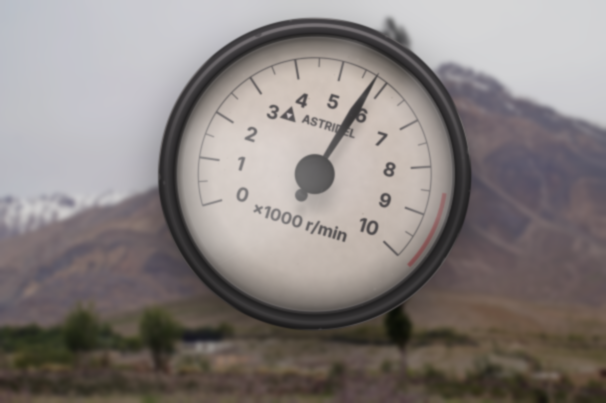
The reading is 5750 rpm
